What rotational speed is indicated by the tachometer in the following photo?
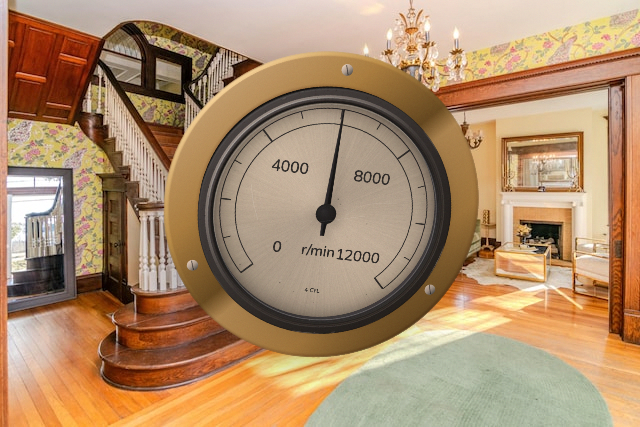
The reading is 6000 rpm
